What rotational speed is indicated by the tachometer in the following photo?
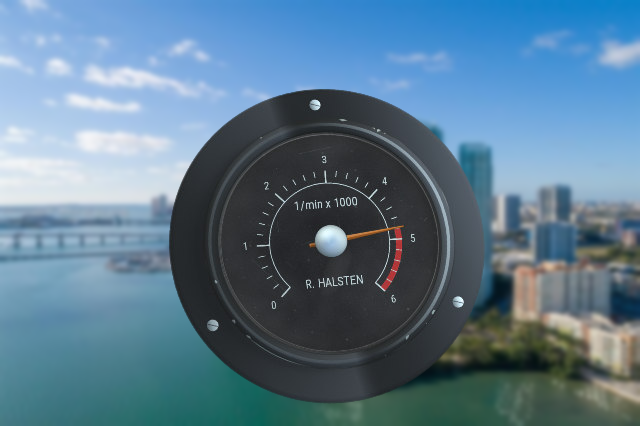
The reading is 4800 rpm
